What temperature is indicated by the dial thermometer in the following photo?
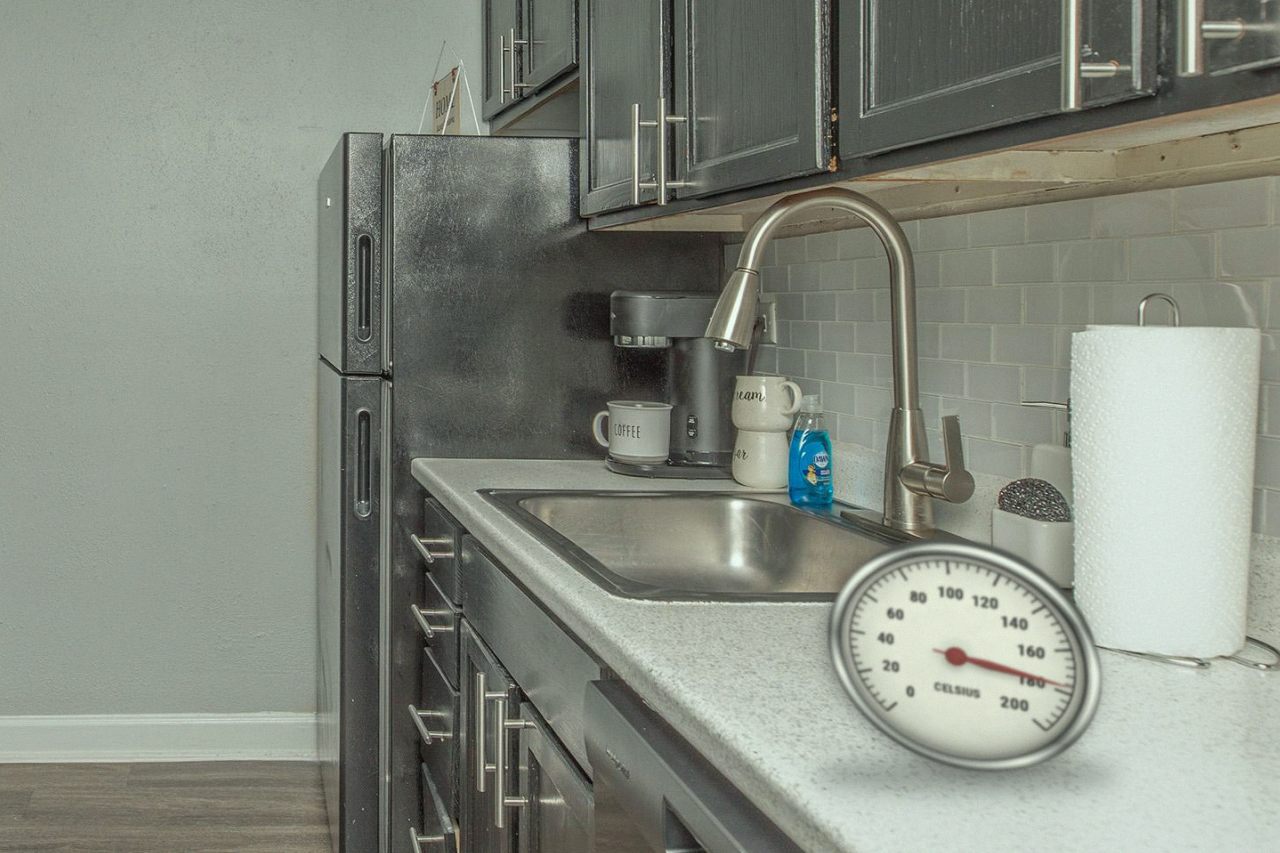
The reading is 176 °C
